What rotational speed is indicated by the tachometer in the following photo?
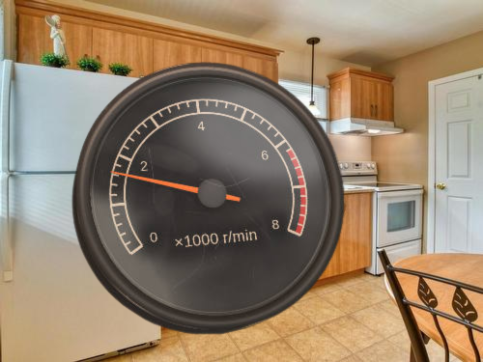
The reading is 1600 rpm
